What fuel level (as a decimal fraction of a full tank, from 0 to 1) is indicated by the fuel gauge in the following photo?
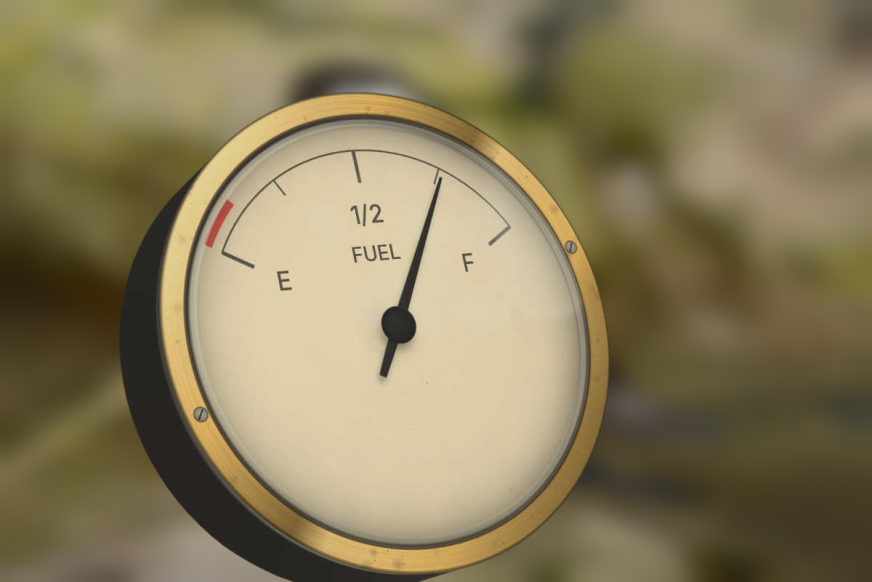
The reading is 0.75
